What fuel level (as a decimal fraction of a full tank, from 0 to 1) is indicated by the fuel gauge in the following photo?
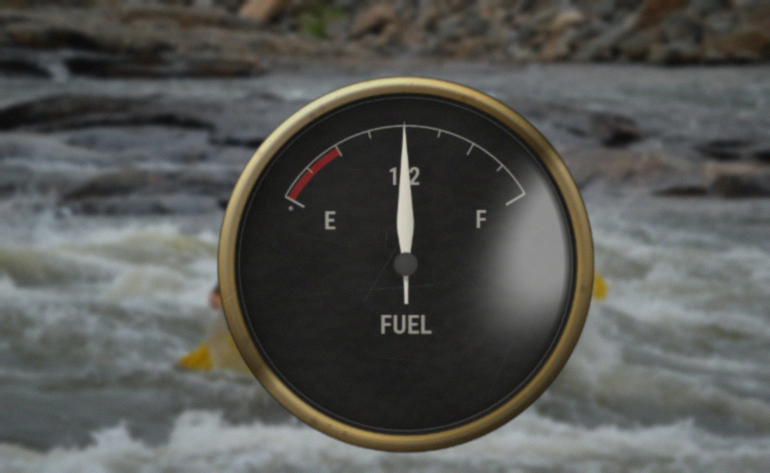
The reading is 0.5
